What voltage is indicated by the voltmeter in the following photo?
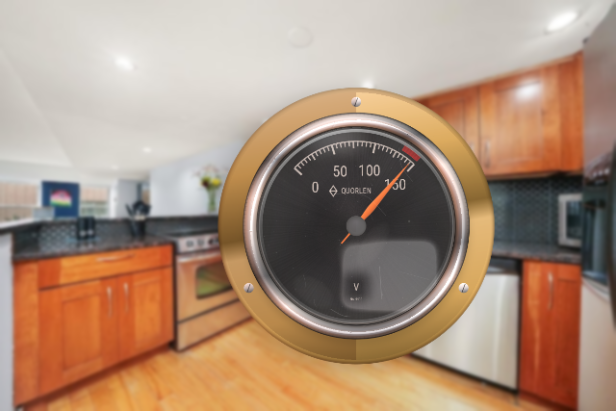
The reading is 145 V
